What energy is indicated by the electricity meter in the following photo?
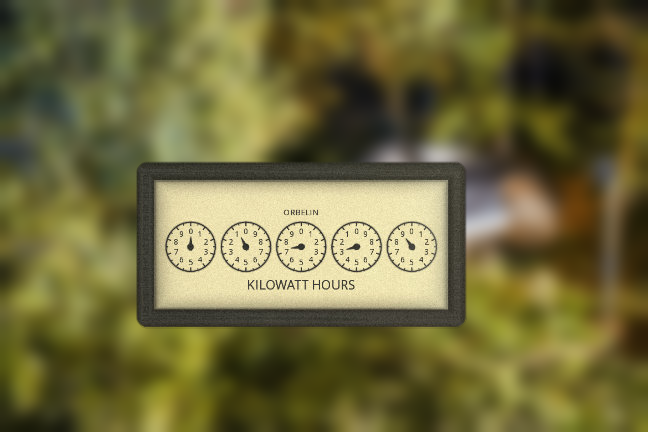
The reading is 729 kWh
